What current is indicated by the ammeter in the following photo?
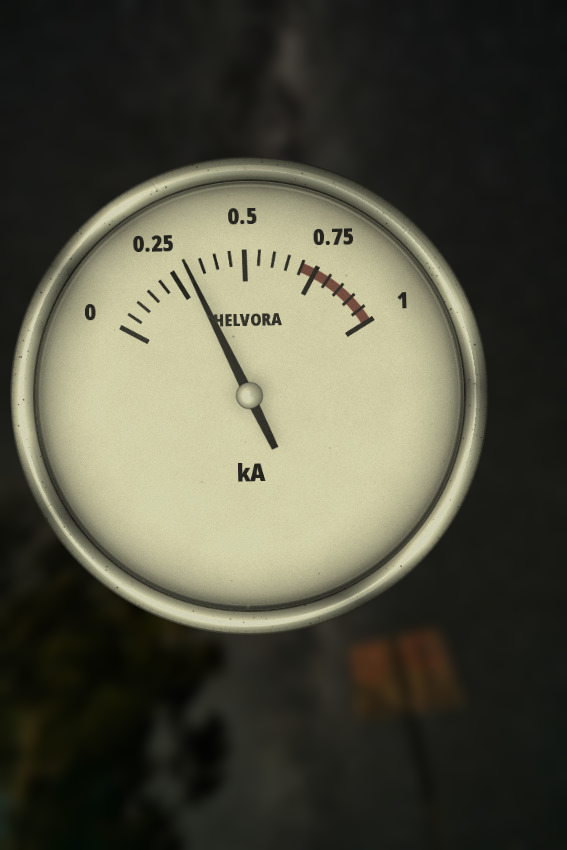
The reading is 0.3 kA
